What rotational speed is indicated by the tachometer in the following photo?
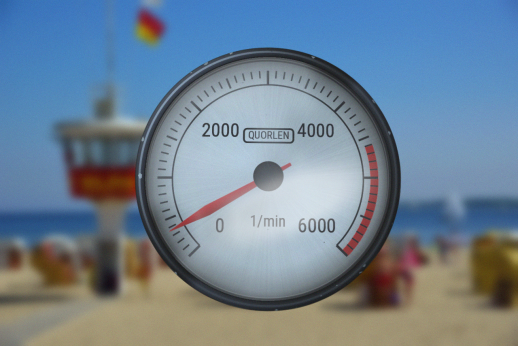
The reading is 350 rpm
